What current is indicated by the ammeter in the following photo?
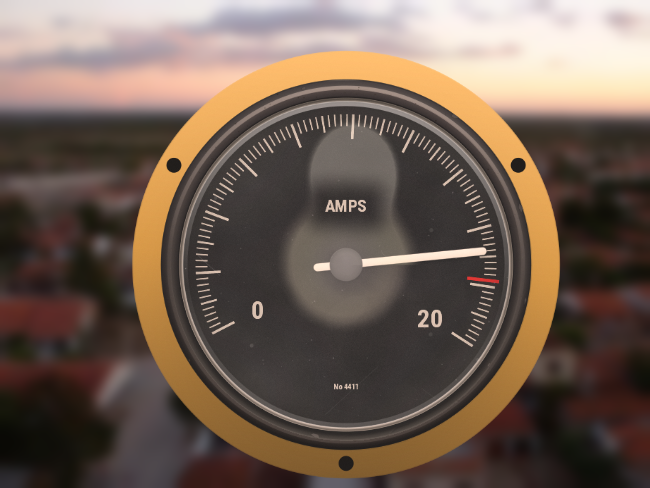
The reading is 16.8 A
